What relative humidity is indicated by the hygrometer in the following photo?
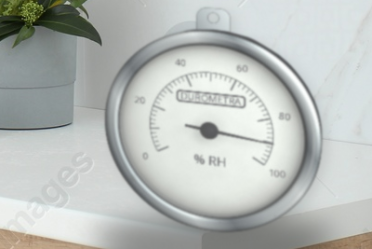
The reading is 90 %
